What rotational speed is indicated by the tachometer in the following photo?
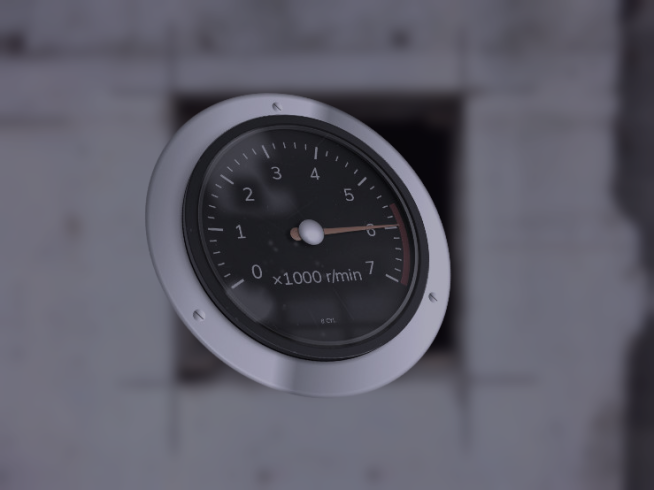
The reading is 6000 rpm
